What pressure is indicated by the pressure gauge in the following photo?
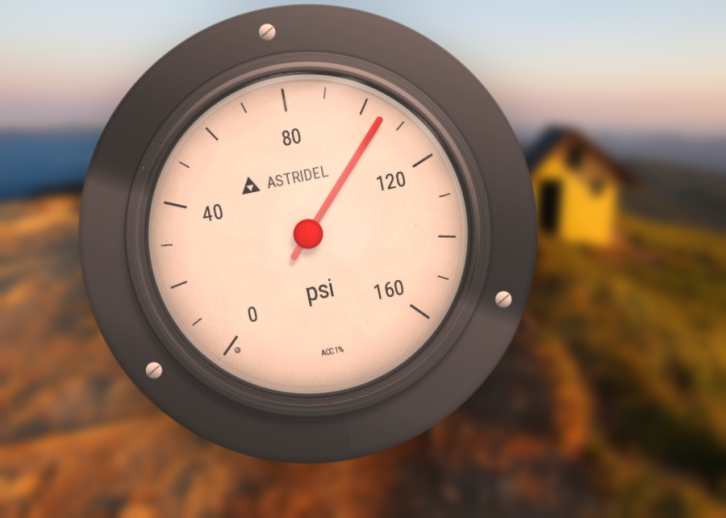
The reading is 105 psi
